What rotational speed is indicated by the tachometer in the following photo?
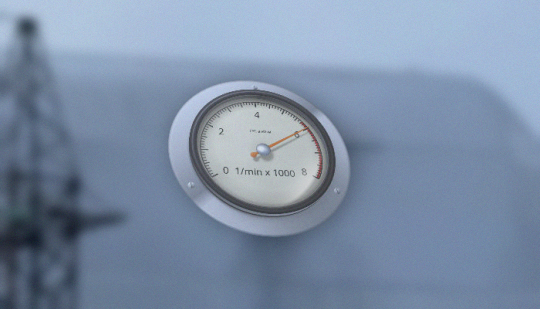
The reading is 6000 rpm
